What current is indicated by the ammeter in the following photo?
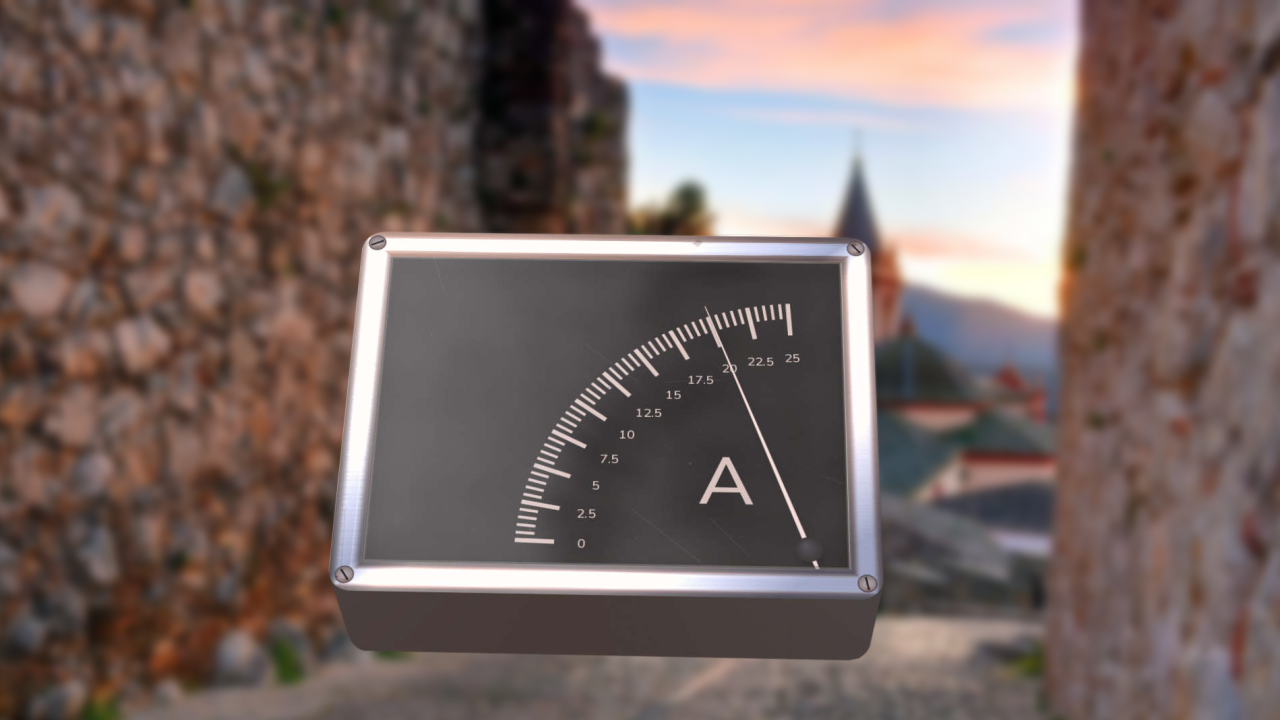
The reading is 20 A
